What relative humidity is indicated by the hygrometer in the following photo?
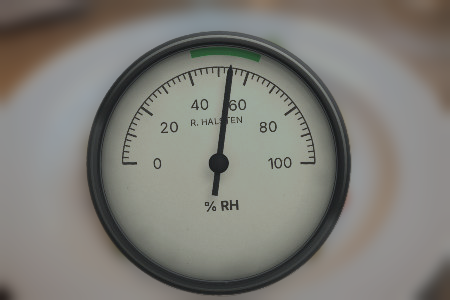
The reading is 54 %
